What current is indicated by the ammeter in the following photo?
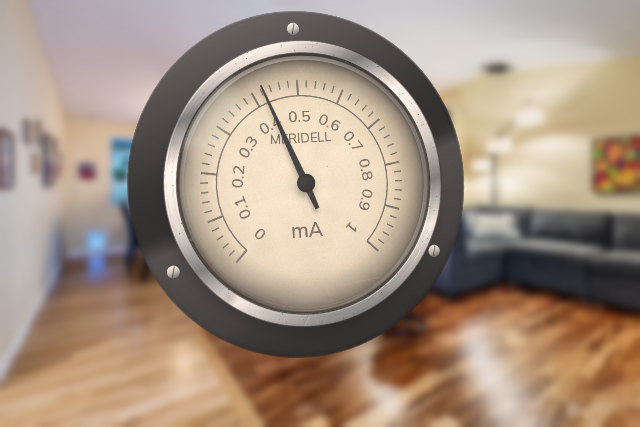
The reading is 0.42 mA
